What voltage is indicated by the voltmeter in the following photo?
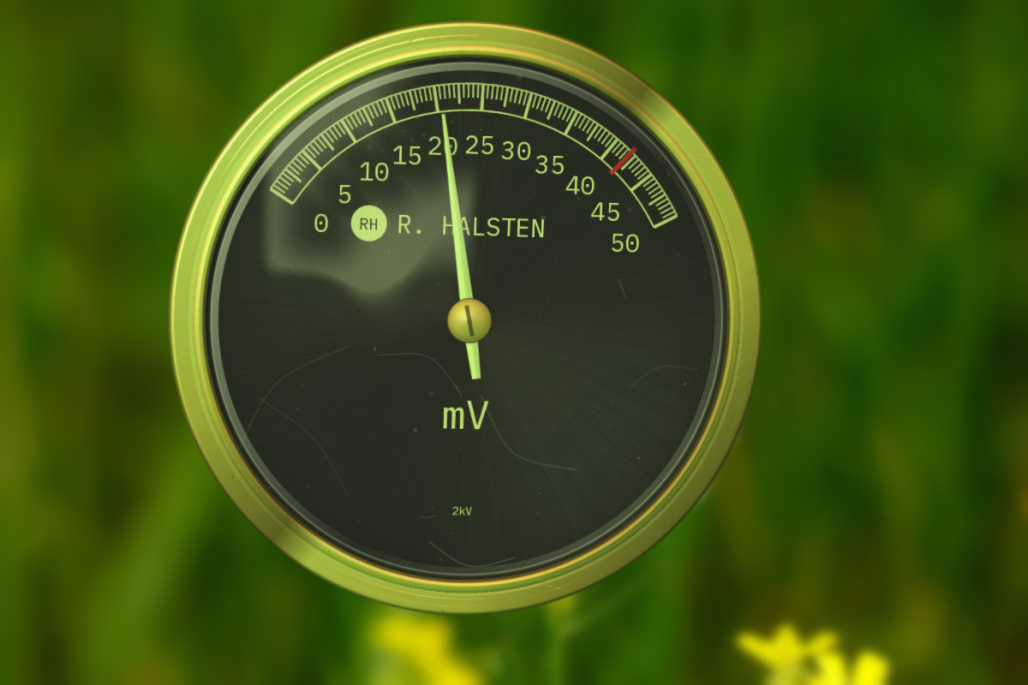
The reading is 20.5 mV
